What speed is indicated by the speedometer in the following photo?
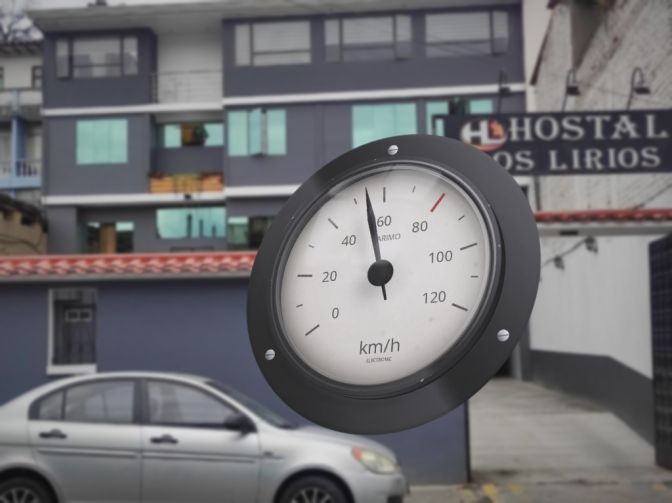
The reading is 55 km/h
